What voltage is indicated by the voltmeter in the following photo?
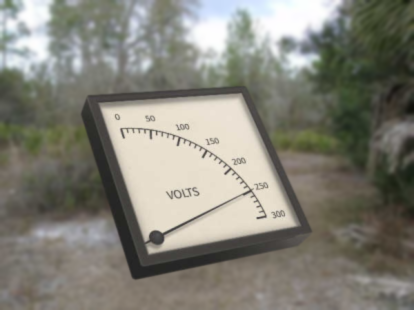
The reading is 250 V
